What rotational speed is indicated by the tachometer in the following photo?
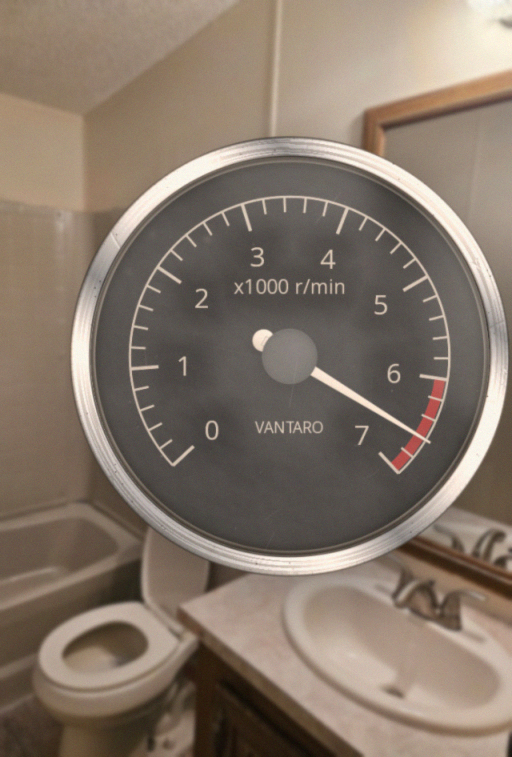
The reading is 6600 rpm
